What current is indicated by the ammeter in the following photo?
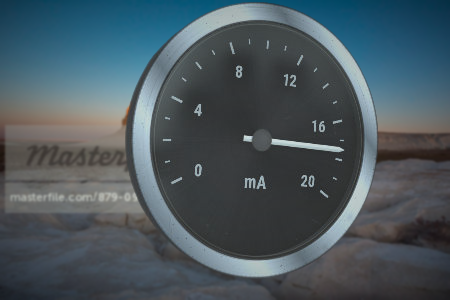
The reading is 17.5 mA
